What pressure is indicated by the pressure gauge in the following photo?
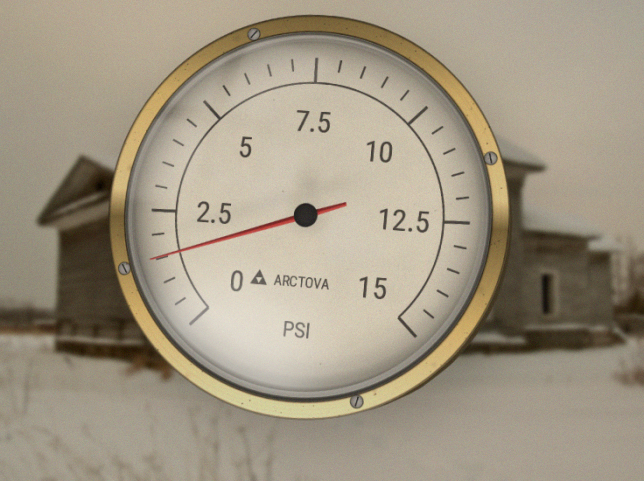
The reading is 1.5 psi
